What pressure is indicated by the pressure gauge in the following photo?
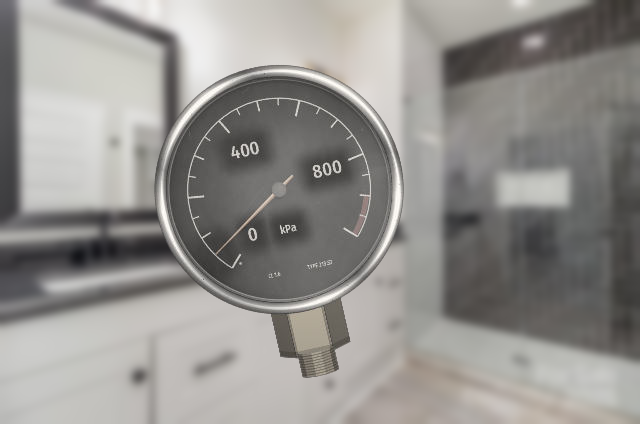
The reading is 50 kPa
